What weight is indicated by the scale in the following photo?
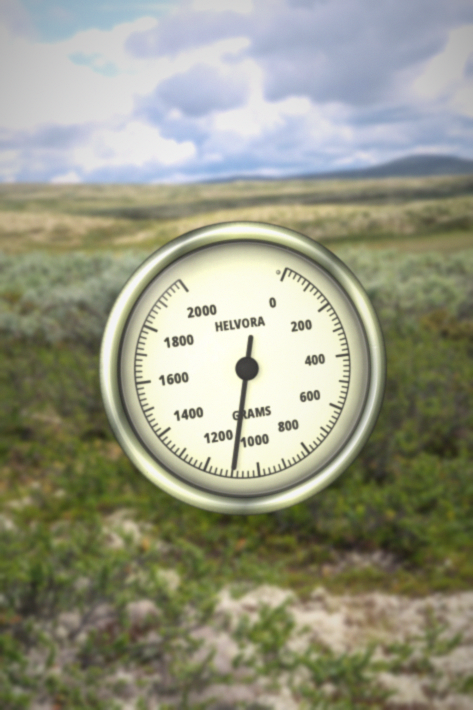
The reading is 1100 g
